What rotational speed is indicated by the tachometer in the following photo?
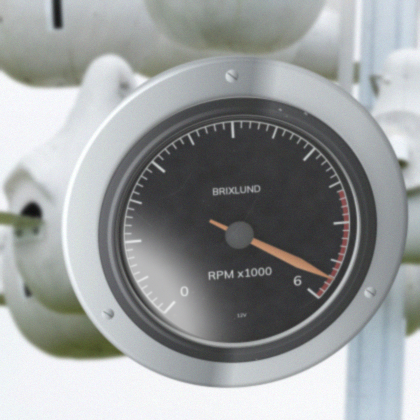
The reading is 5700 rpm
